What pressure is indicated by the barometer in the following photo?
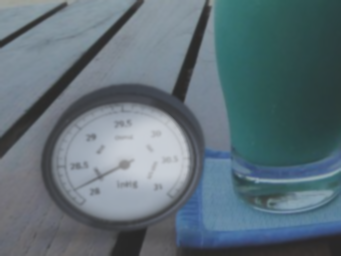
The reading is 28.2 inHg
